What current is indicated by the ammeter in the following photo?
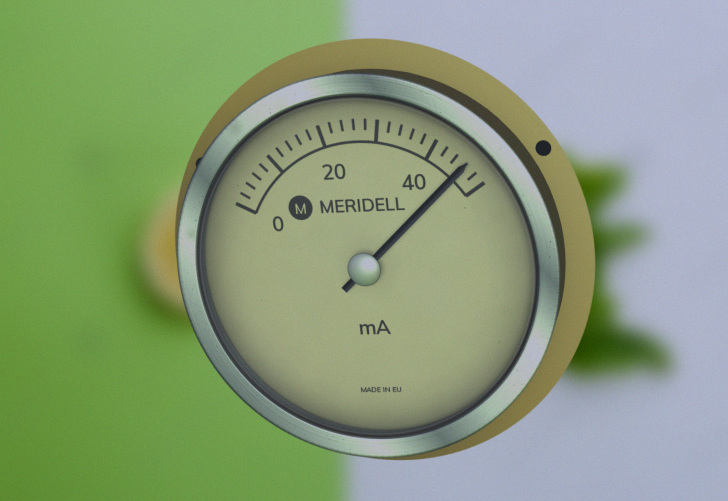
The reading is 46 mA
